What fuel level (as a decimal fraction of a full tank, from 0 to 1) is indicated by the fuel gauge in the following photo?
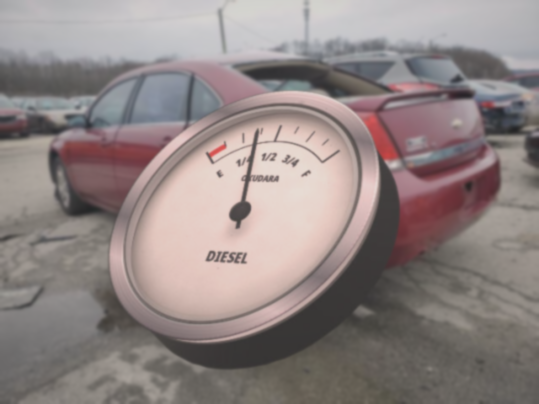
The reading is 0.375
